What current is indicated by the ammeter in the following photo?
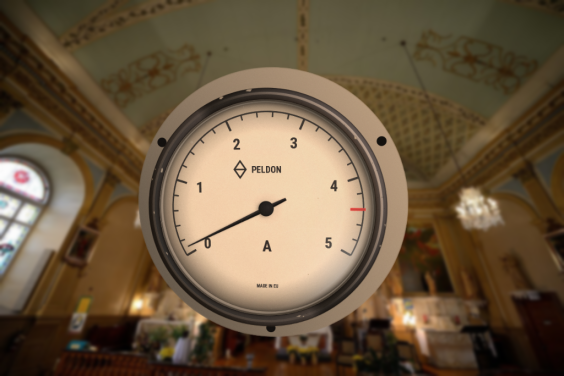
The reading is 0.1 A
